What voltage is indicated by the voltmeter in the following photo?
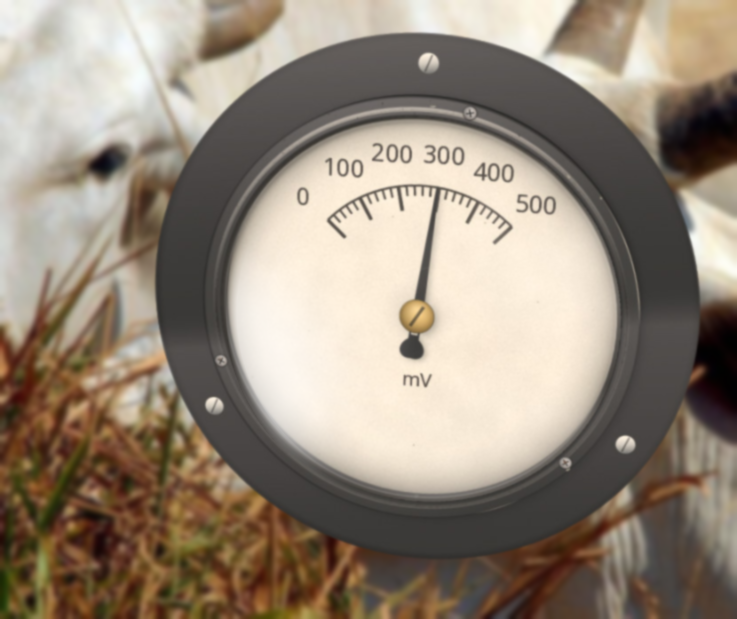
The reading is 300 mV
